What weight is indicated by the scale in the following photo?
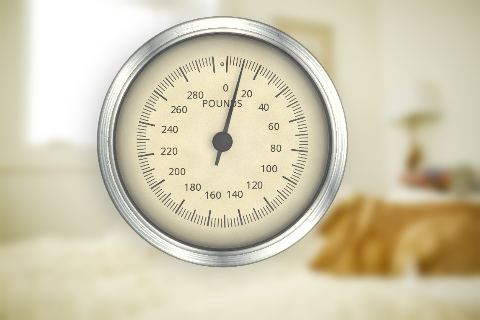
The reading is 10 lb
